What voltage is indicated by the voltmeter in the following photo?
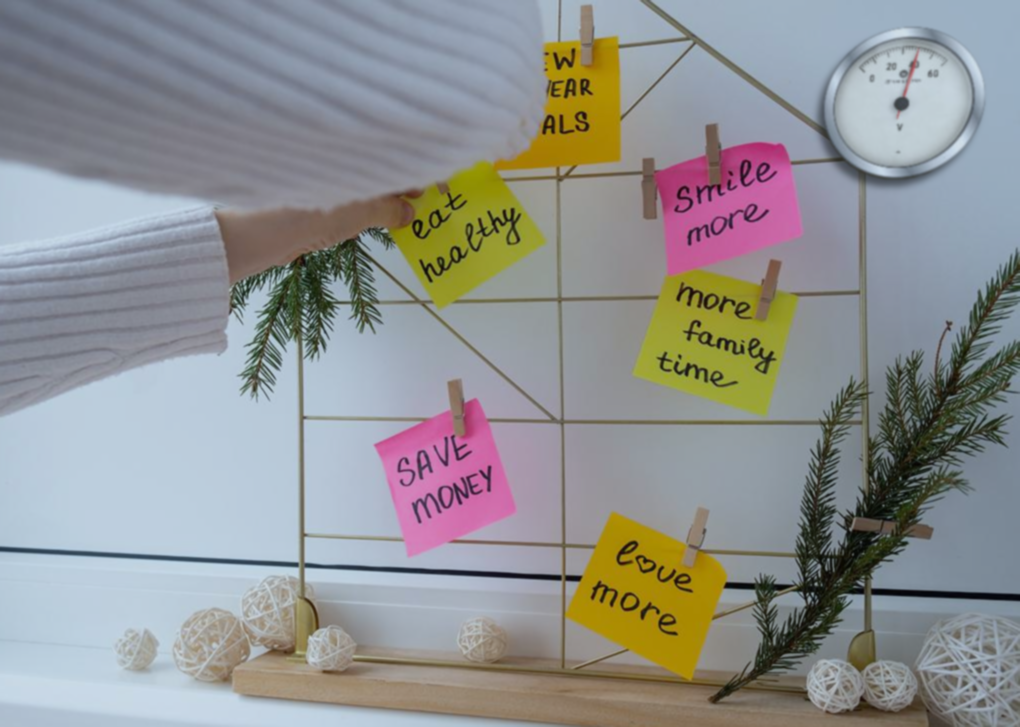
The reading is 40 V
